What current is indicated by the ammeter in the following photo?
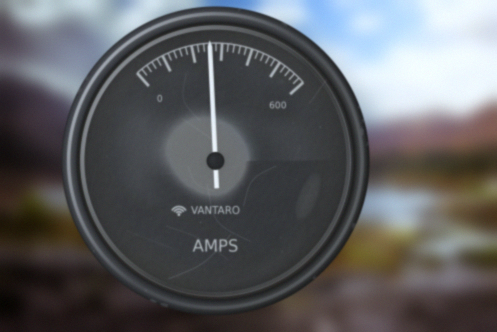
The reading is 260 A
